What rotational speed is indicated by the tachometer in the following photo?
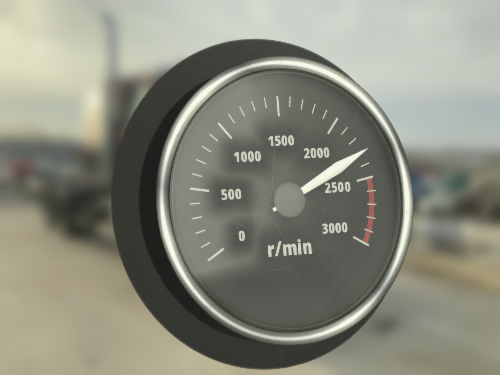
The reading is 2300 rpm
